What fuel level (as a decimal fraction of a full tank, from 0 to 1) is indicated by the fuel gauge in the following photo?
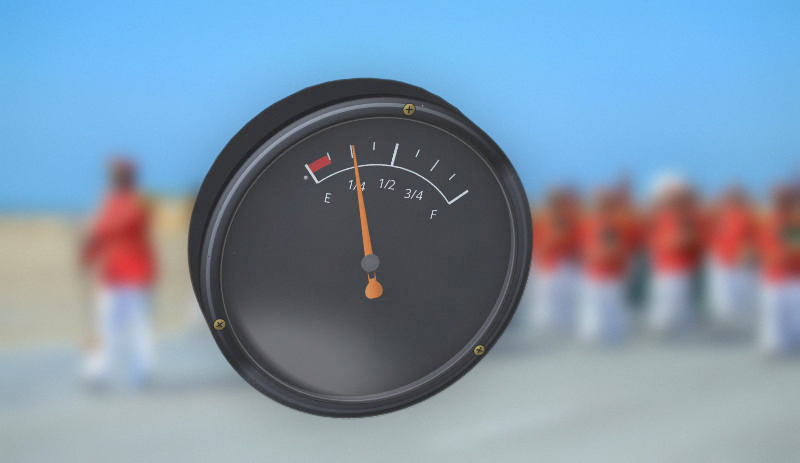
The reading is 0.25
